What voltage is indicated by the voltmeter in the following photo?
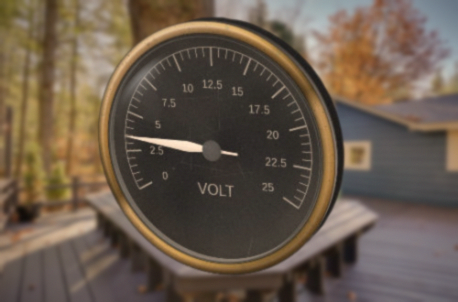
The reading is 3.5 V
